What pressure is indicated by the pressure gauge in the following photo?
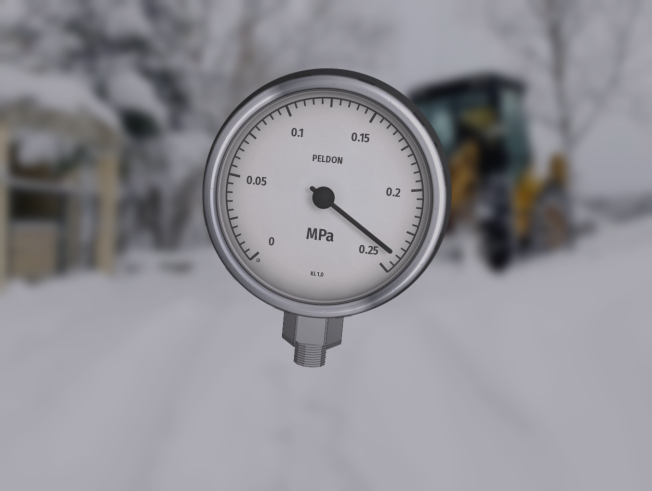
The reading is 0.24 MPa
